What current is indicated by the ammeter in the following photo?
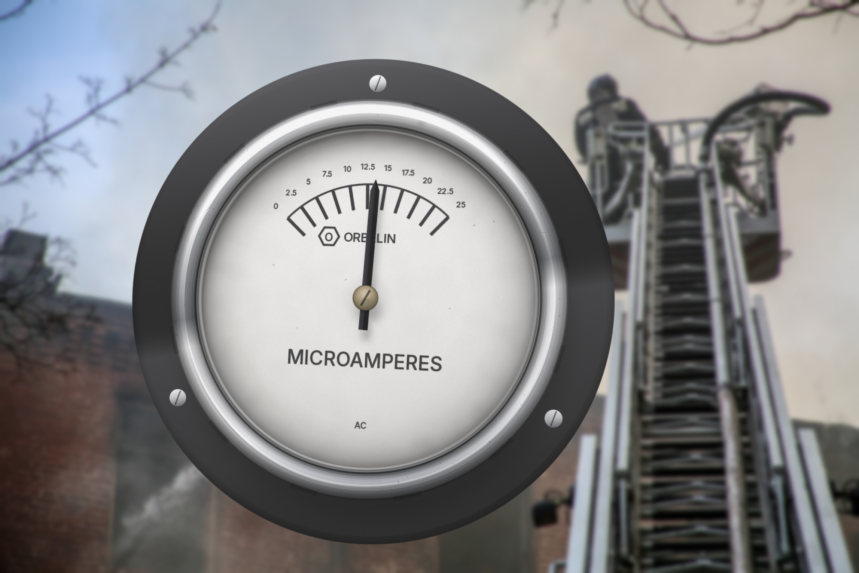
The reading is 13.75 µA
